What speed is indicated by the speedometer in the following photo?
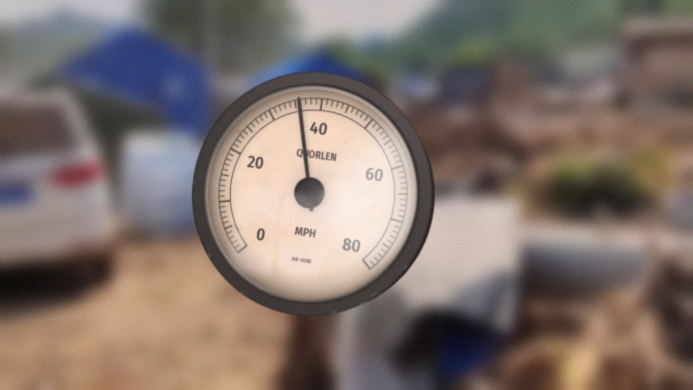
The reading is 36 mph
